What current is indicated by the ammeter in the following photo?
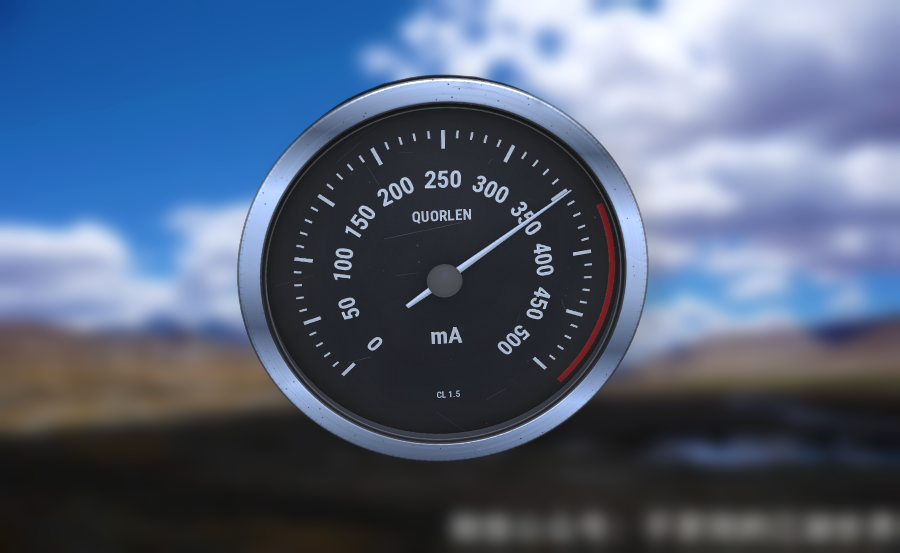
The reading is 350 mA
